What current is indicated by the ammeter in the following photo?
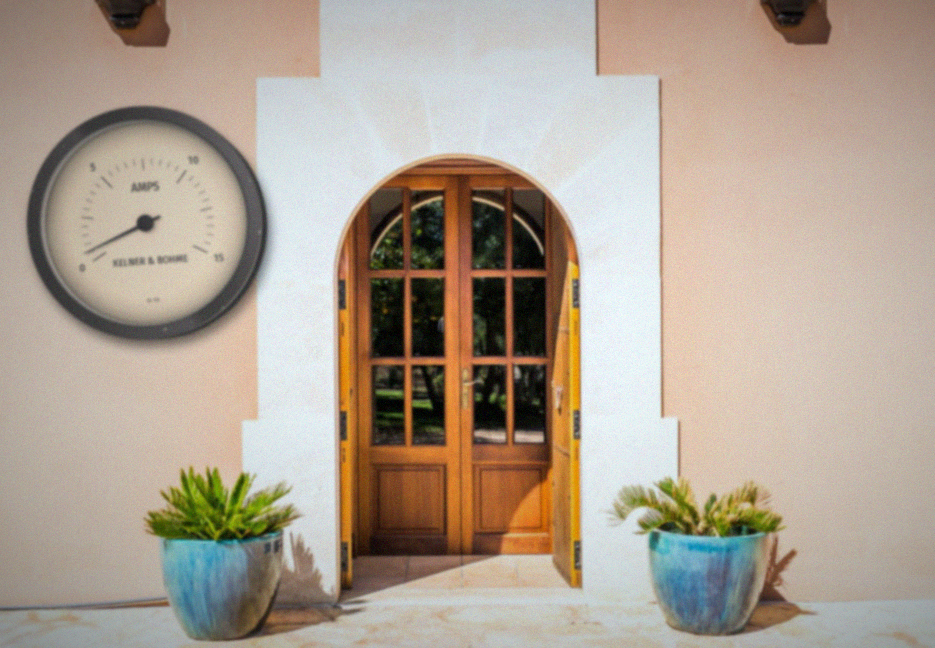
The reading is 0.5 A
